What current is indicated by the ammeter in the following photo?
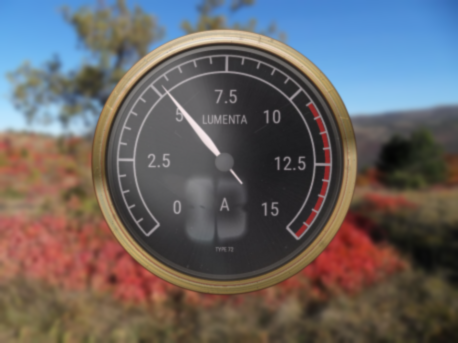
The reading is 5.25 A
